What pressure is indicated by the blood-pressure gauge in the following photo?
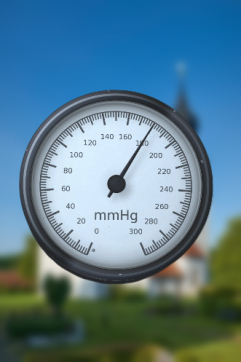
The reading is 180 mmHg
